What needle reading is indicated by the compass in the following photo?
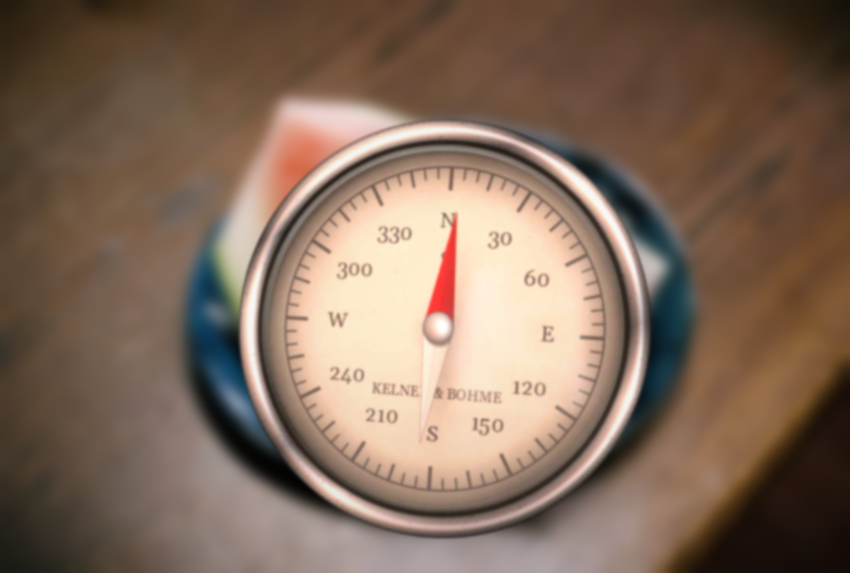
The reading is 5 °
